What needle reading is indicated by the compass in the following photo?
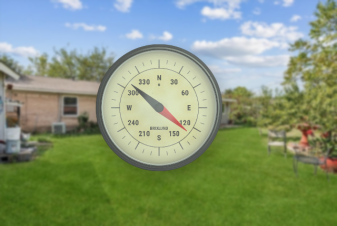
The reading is 130 °
